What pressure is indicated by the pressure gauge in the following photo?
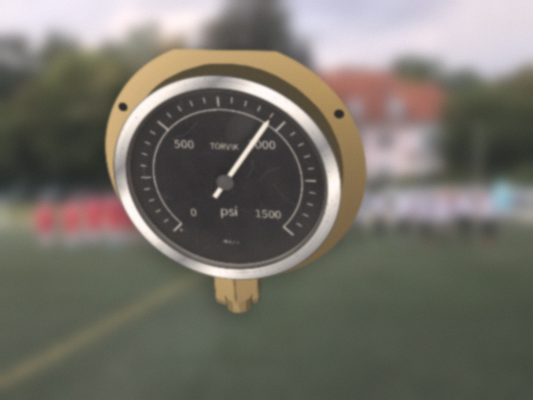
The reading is 950 psi
